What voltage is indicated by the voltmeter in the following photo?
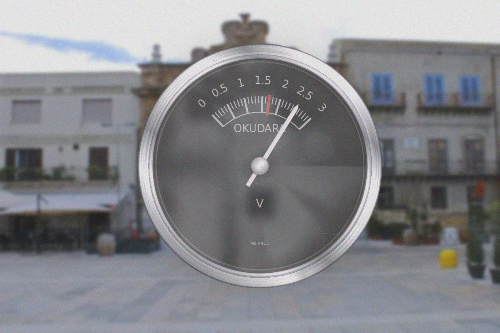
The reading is 2.5 V
